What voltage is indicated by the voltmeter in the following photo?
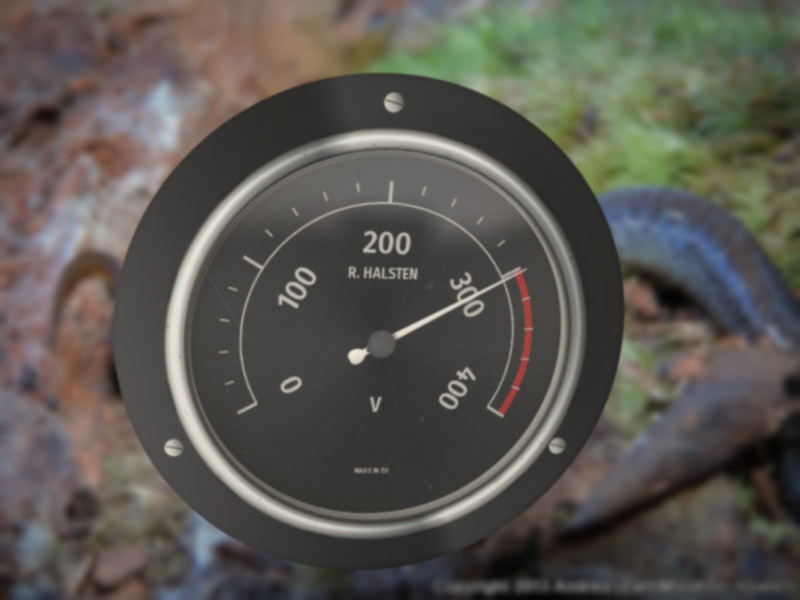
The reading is 300 V
